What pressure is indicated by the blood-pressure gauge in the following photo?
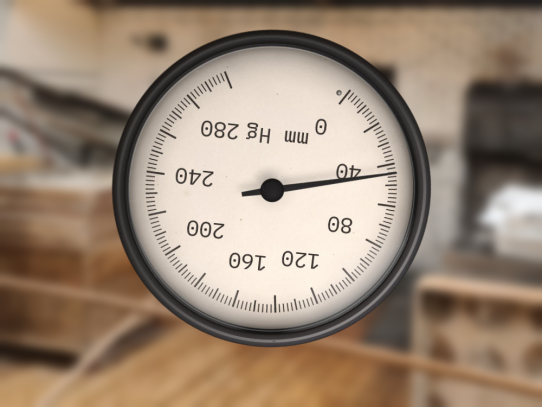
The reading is 44 mmHg
